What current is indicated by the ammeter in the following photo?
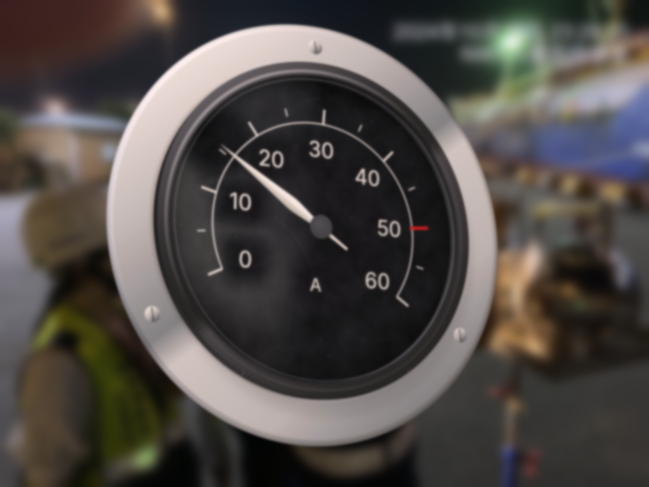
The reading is 15 A
